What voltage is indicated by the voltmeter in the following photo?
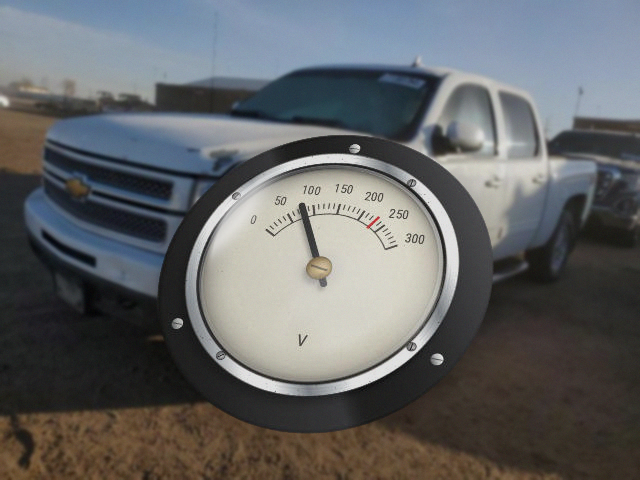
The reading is 80 V
